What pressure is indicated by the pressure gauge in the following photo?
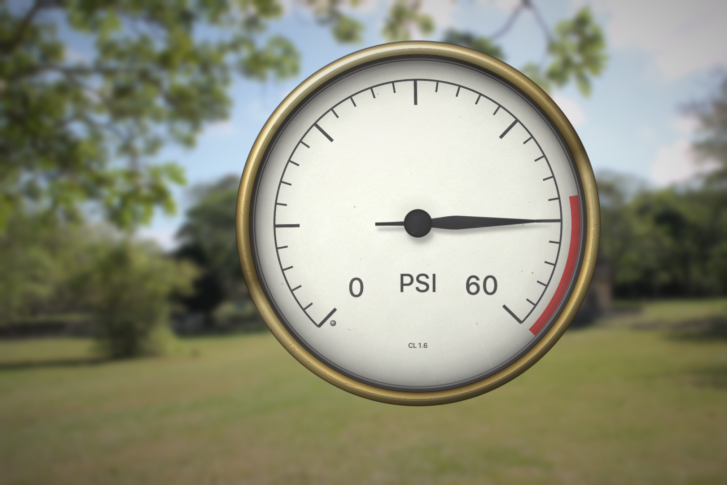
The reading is 50 psi
